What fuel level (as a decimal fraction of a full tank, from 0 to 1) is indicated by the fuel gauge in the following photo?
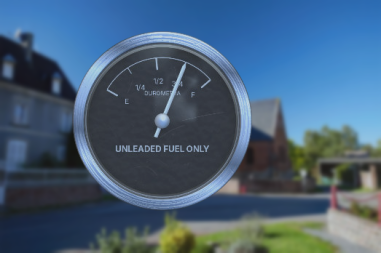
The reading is 0.75
